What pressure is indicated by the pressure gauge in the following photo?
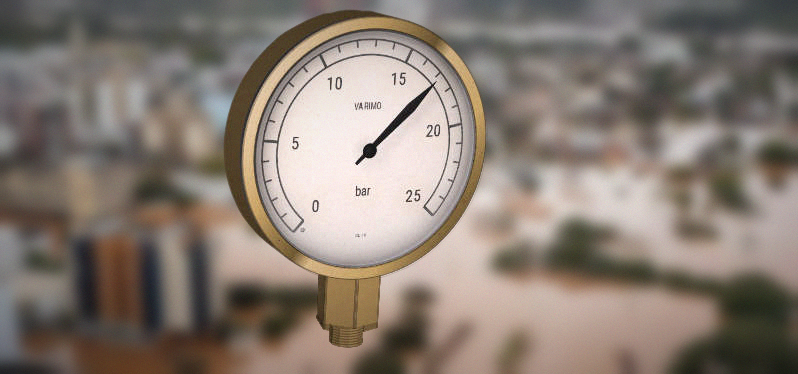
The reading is 17 bar
